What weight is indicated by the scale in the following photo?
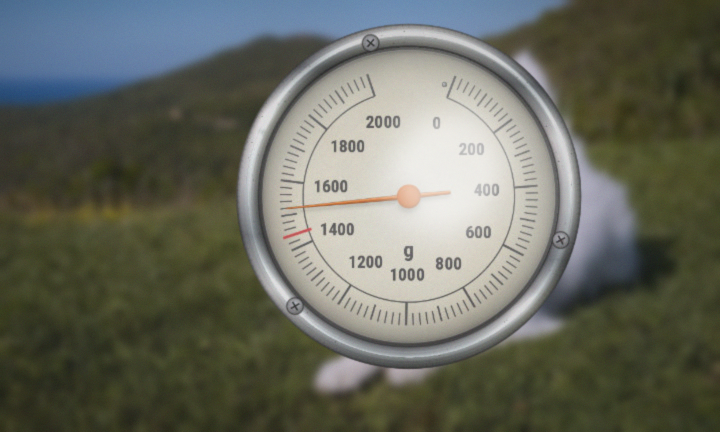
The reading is 1520 g
